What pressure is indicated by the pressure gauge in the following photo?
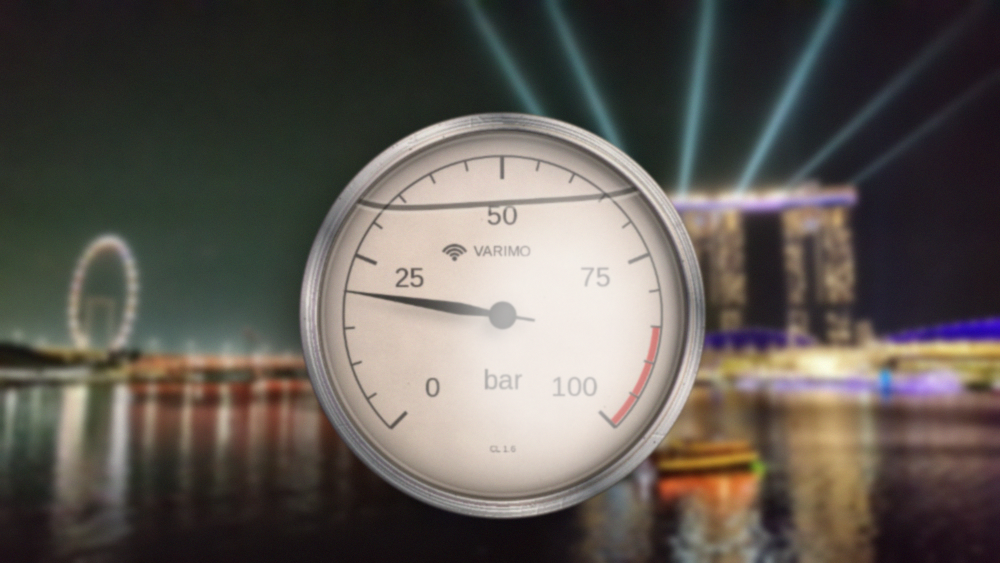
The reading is 20 bar
